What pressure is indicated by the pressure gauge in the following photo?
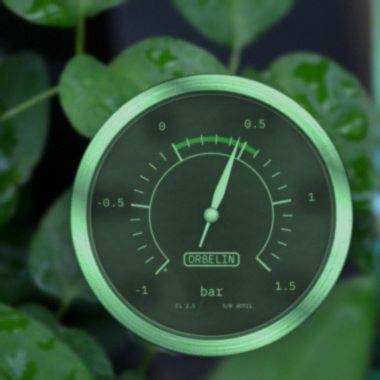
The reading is 0.45 bar
